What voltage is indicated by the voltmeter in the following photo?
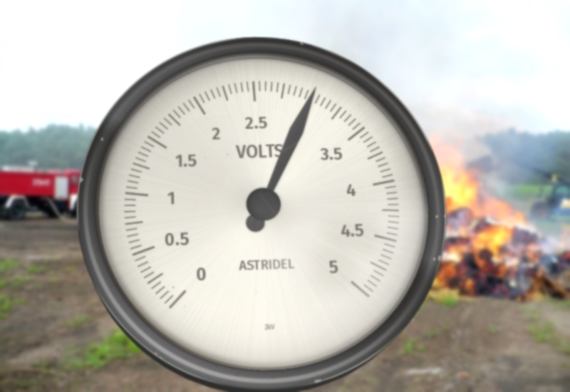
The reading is 3 V
